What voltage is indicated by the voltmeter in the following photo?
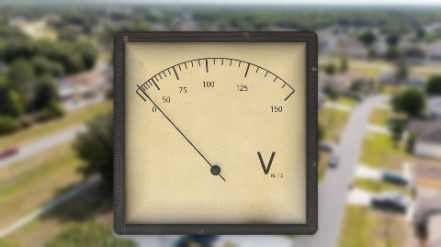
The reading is 25 V
